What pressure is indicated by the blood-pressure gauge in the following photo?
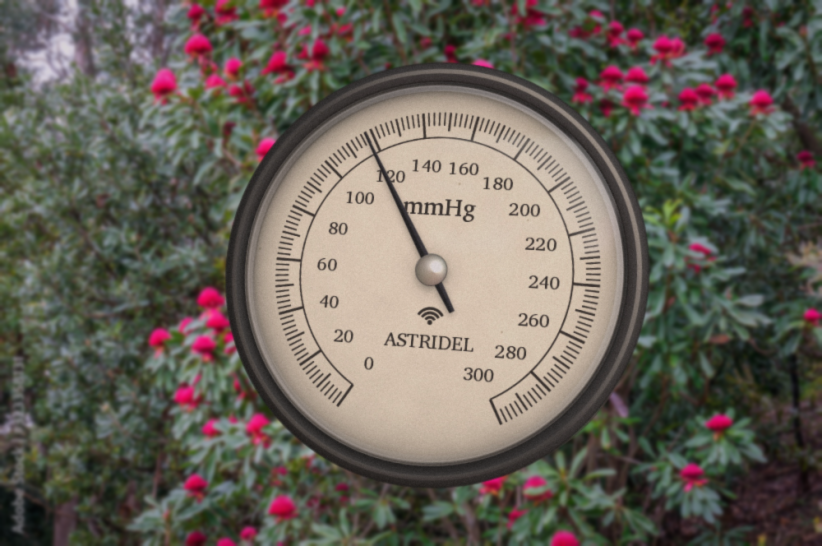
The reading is 118 mmHg
